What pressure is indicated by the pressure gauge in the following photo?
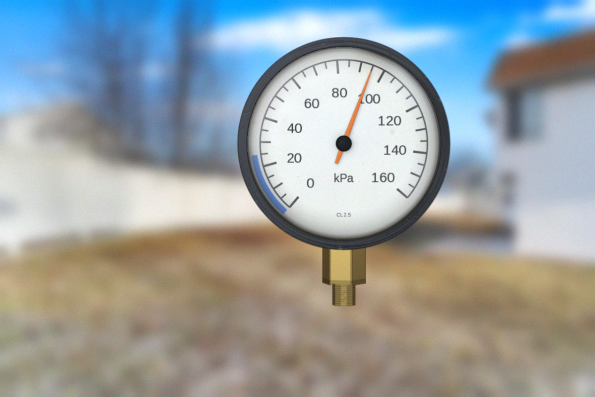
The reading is 95 kPa
